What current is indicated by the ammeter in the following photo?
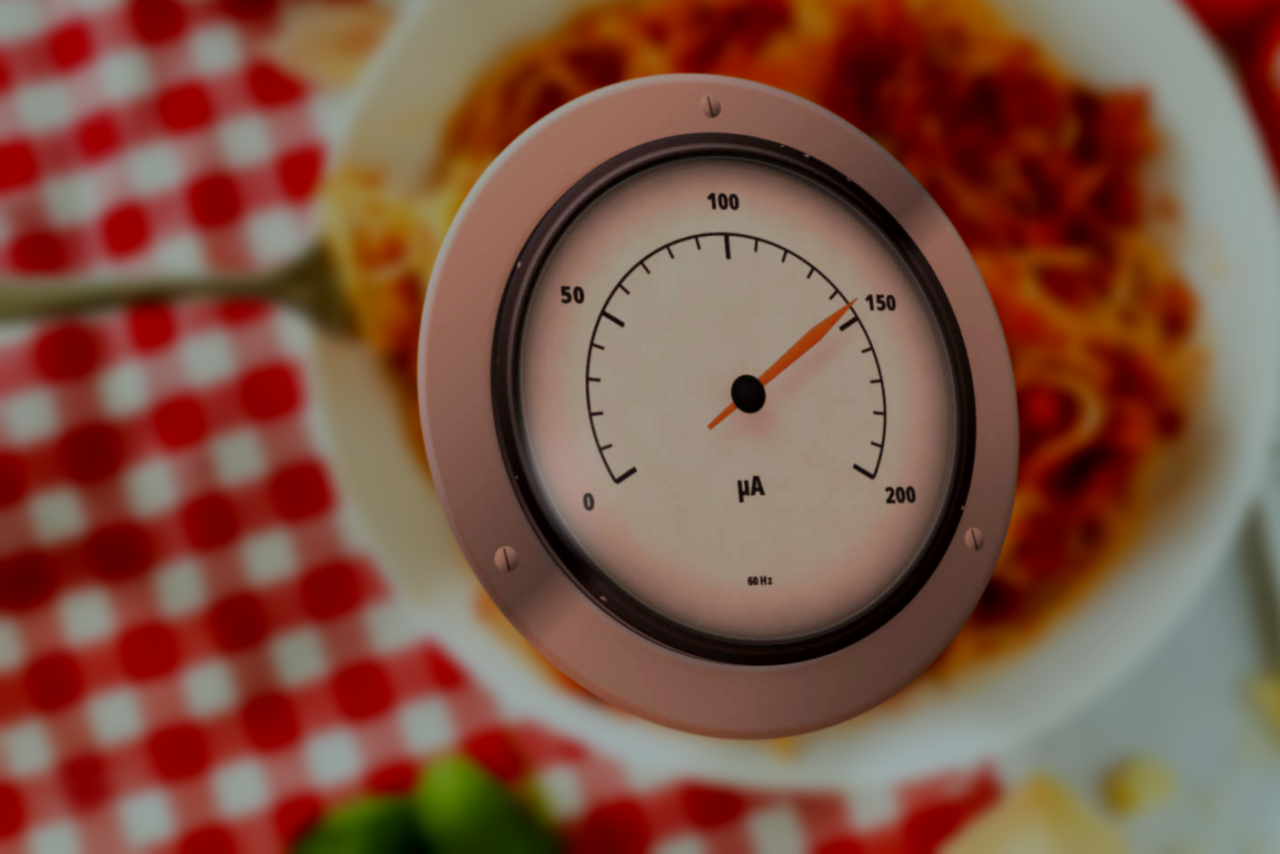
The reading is 145 µA
